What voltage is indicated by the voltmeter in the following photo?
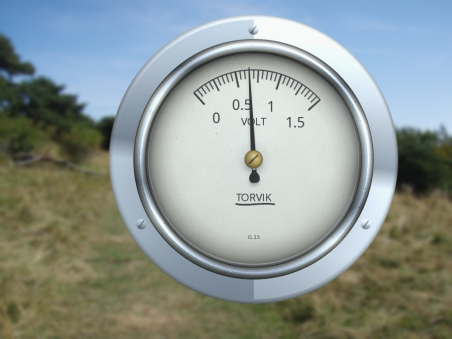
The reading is 0.65 V
